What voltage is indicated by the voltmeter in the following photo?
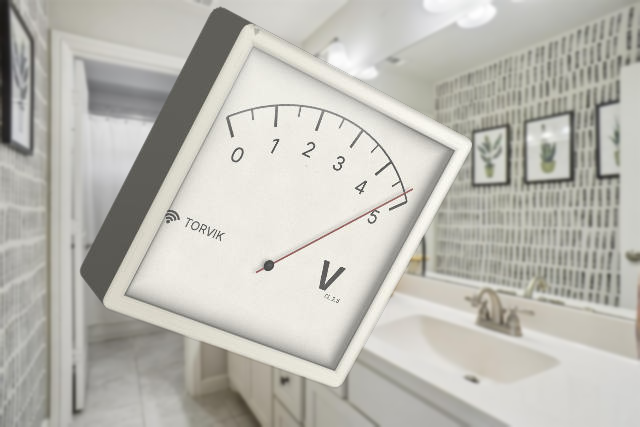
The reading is 4.75 V
